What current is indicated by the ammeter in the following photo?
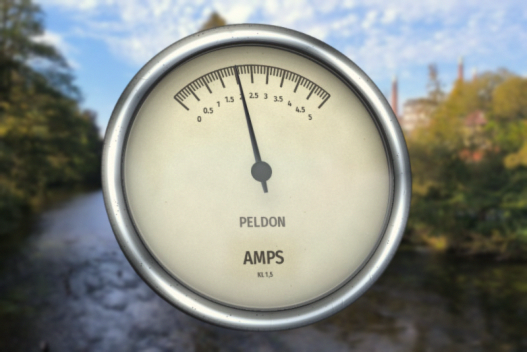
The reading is 2 A
